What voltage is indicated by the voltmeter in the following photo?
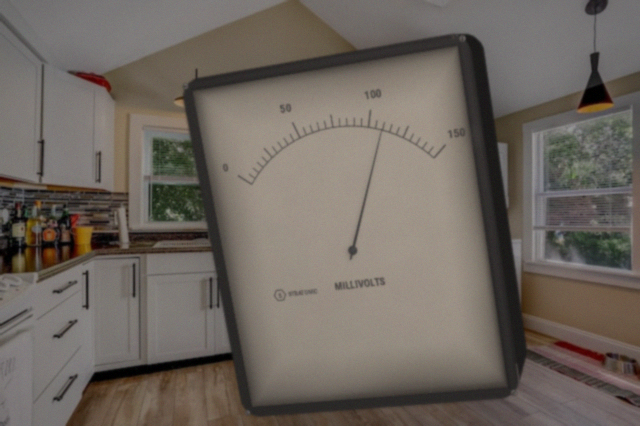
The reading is 110 mV
